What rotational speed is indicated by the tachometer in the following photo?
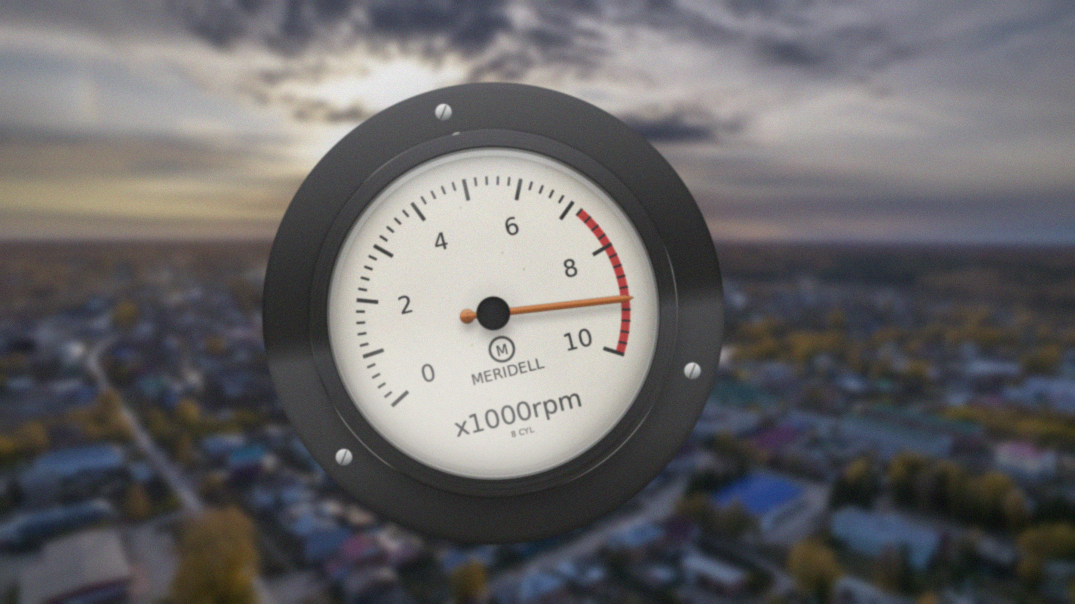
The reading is 9000 rpm
